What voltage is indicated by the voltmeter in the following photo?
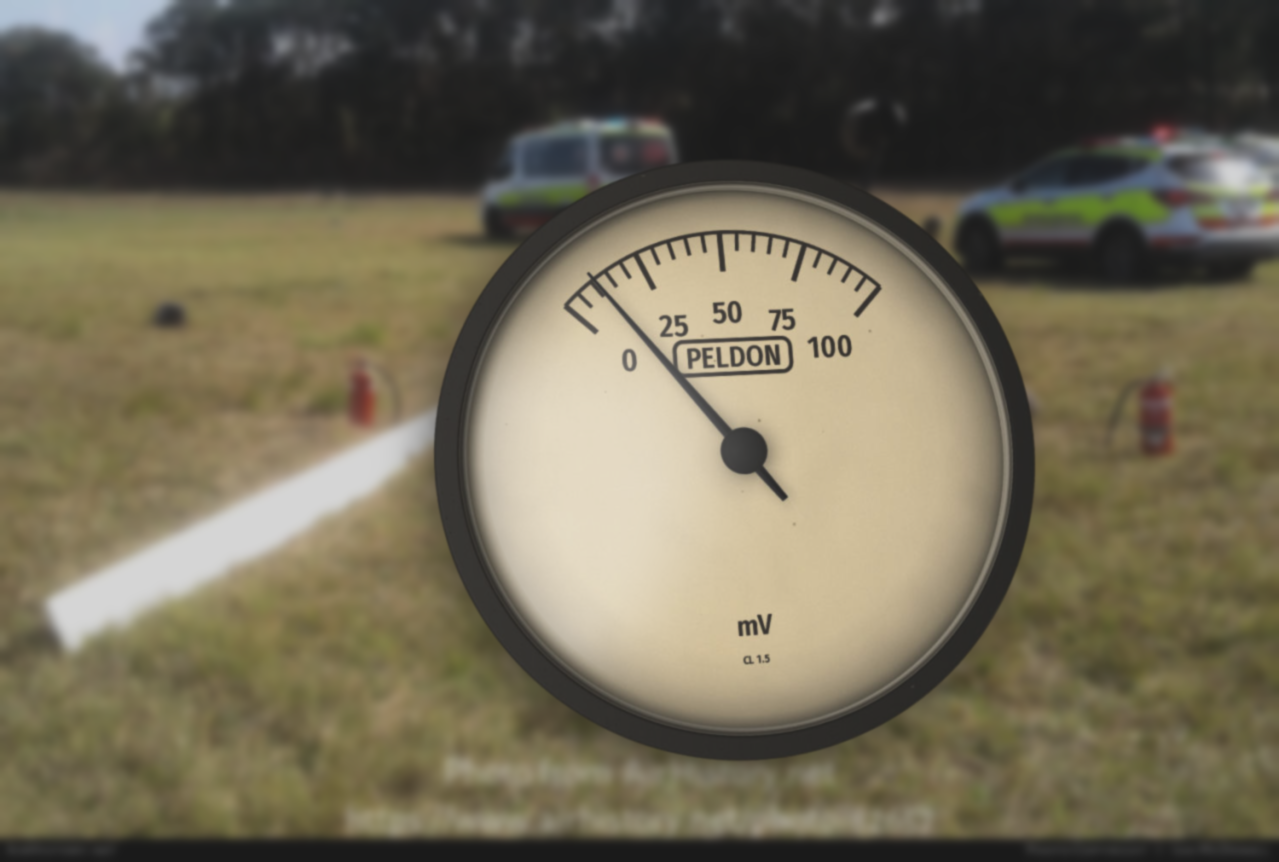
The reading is 10 mV
